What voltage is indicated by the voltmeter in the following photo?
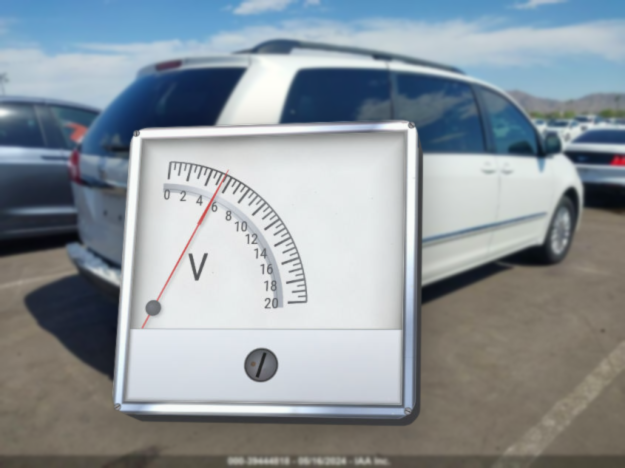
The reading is 5.5 V
